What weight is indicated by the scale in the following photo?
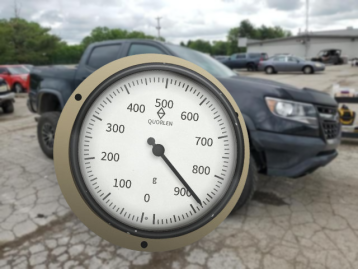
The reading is 880 g
